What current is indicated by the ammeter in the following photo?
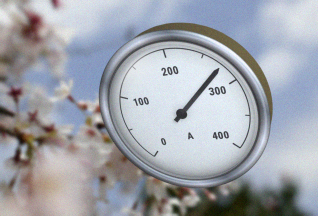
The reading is 275 A
